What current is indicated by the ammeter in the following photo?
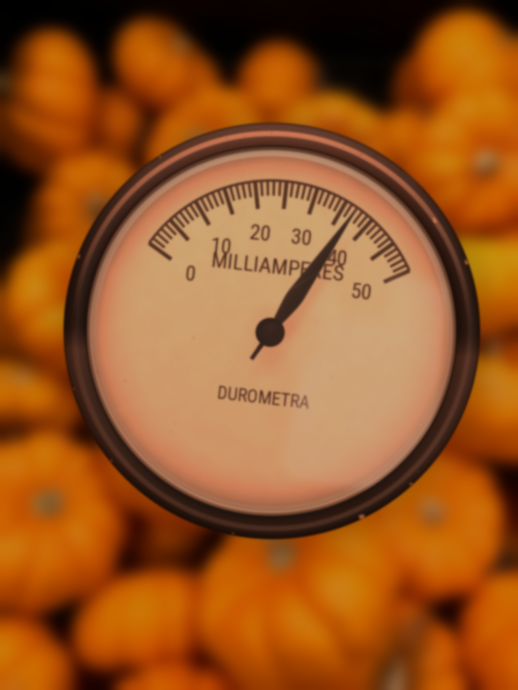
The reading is 37 mA
